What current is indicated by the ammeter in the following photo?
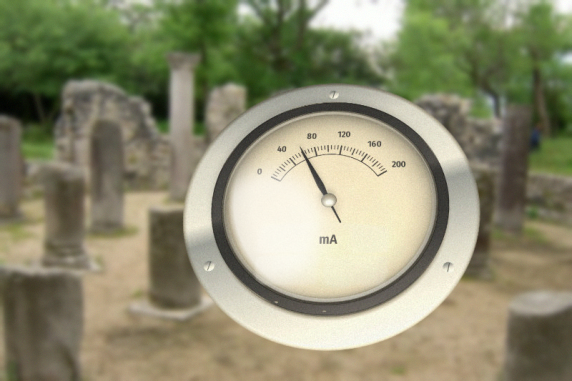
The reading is 60 mA
